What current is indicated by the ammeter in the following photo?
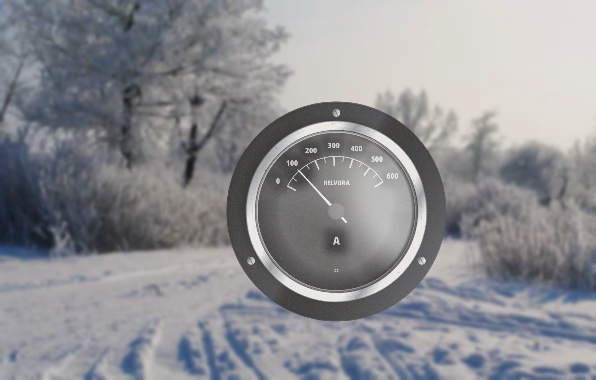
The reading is 100 A
